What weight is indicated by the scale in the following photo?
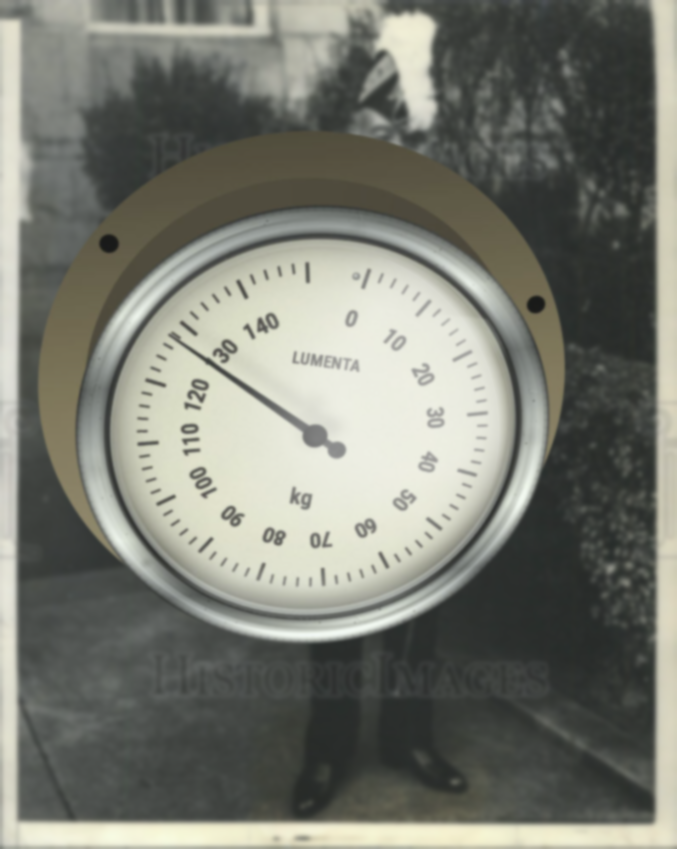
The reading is 128 kg
